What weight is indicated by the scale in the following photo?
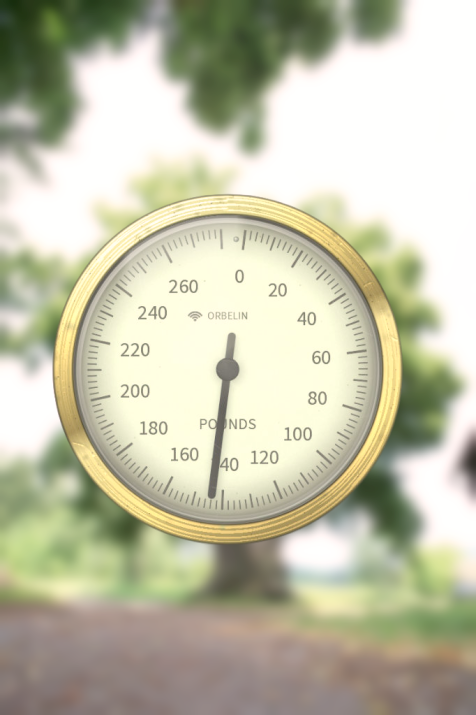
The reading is 144 lb
